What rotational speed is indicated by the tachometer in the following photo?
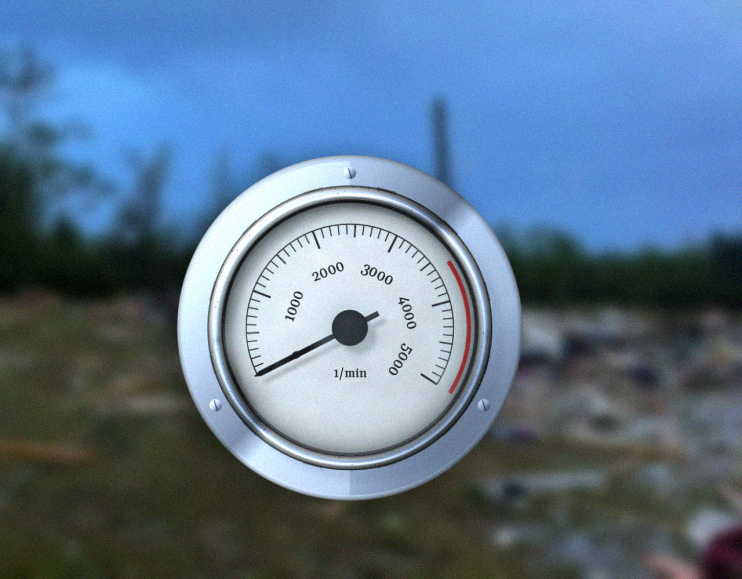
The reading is 0 rpm
